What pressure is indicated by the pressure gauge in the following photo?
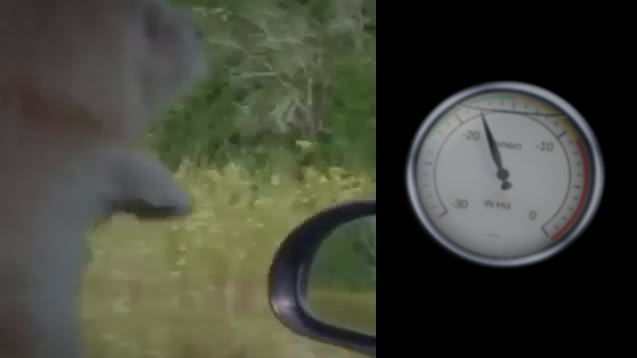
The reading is -18 inHg
